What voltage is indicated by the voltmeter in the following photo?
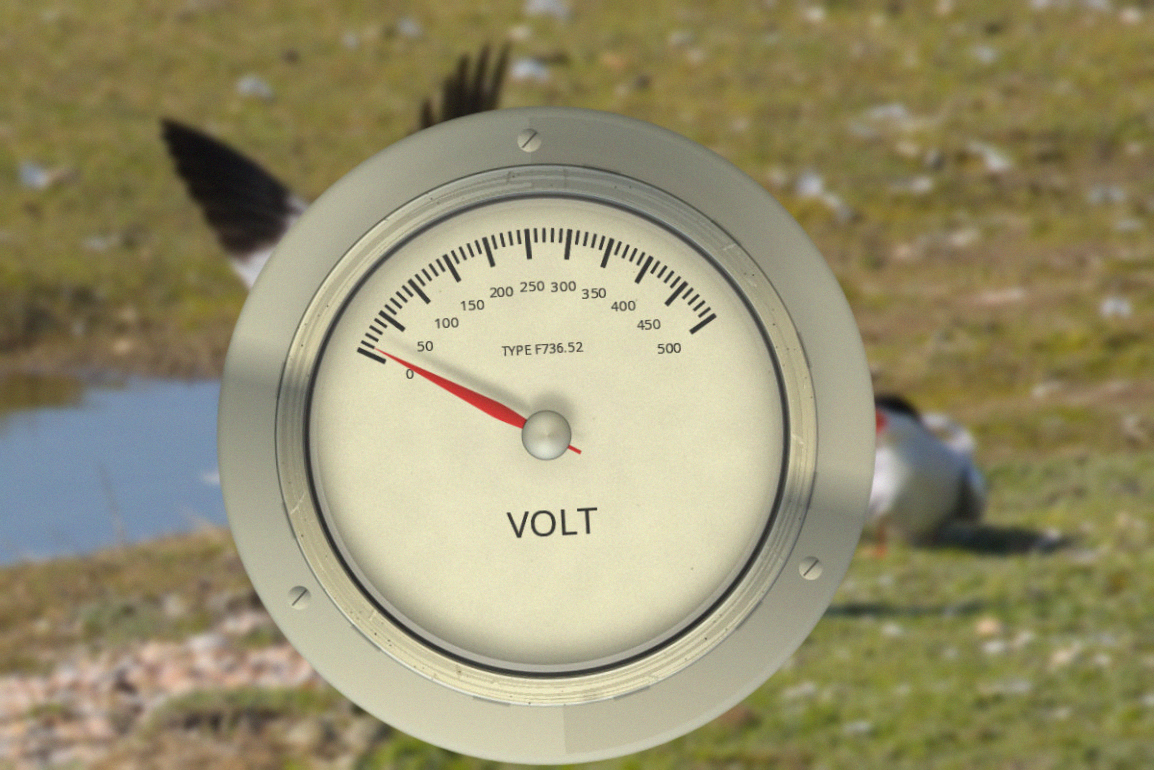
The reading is 10 V
